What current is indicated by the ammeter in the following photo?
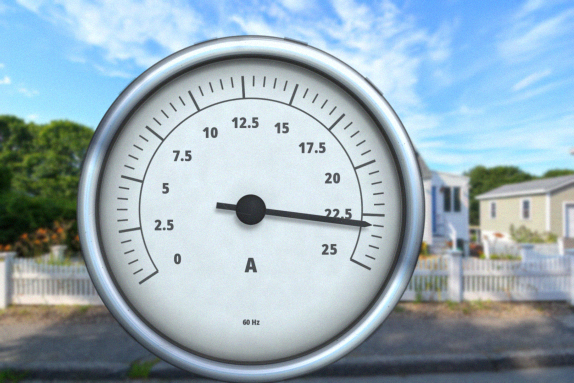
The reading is 23 A
